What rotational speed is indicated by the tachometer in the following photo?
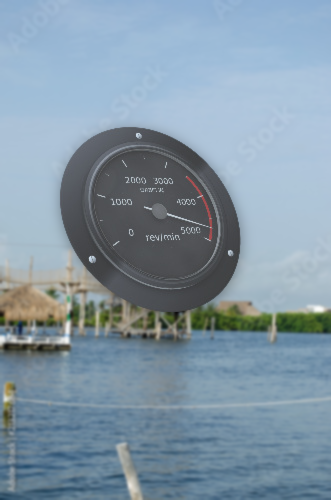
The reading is 4750 rpm
